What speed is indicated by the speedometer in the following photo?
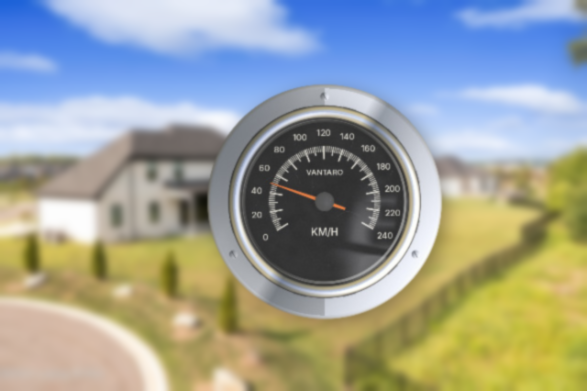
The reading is 50 km/h
